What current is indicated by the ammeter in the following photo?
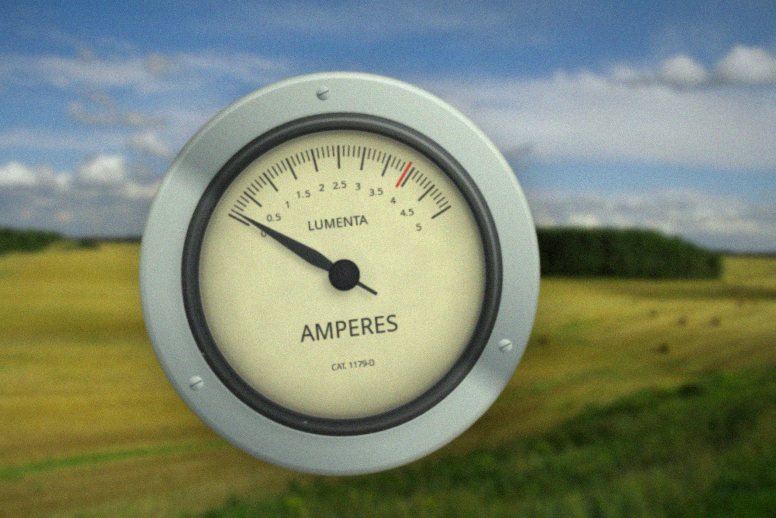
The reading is 0.1 A
